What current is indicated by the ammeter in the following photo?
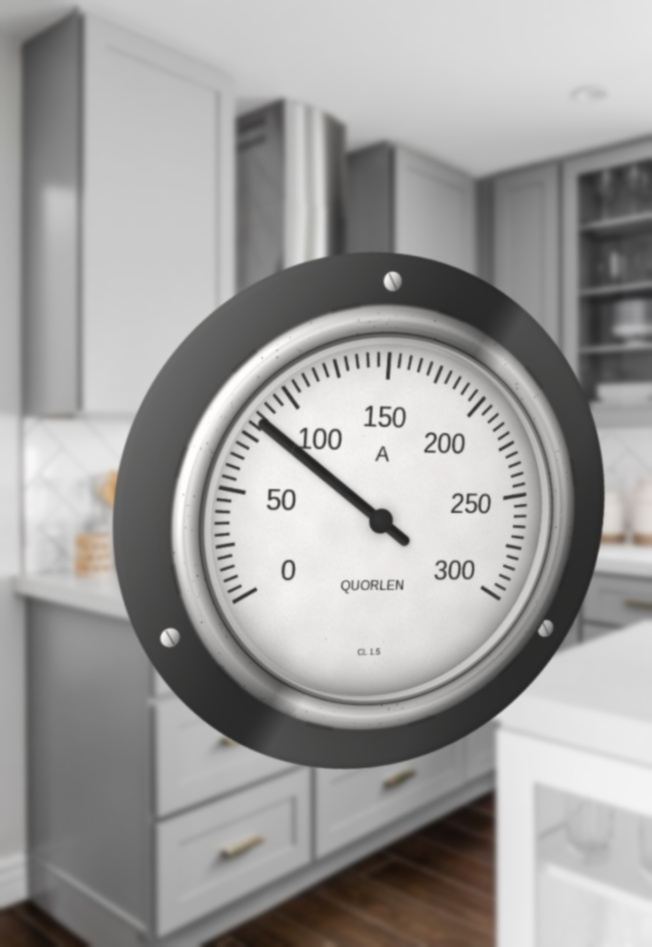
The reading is 82.5 A
